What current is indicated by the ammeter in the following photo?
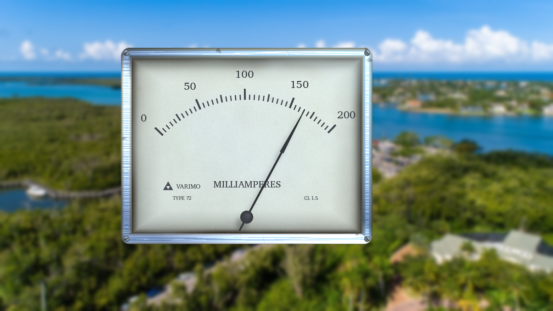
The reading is 165 mA
